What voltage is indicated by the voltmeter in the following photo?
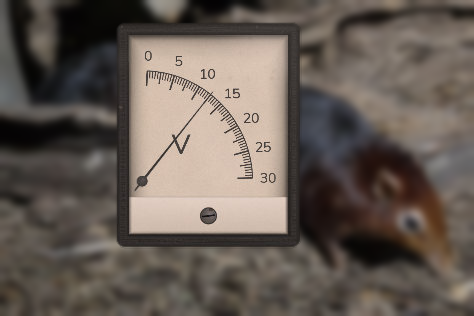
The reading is 12.5 V
